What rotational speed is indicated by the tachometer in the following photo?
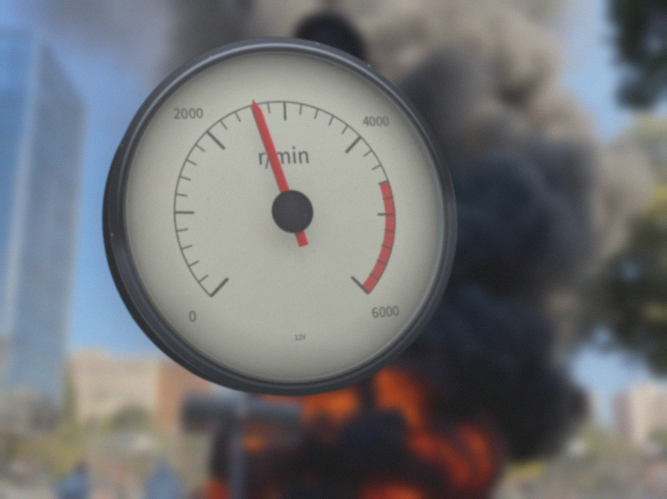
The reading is 2600 rpm
